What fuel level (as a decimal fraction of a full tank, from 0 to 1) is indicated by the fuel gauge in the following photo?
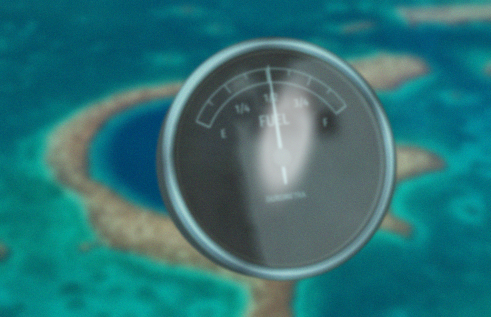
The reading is 0.5
